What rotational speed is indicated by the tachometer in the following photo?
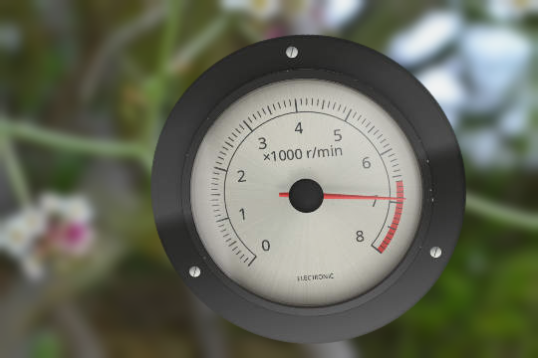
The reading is 6900 rpm
